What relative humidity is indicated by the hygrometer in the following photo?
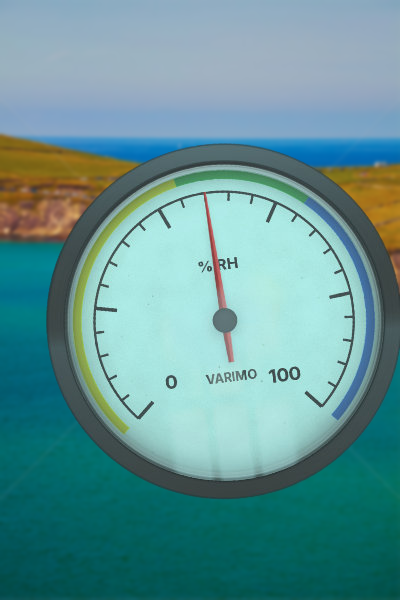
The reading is 48 %
